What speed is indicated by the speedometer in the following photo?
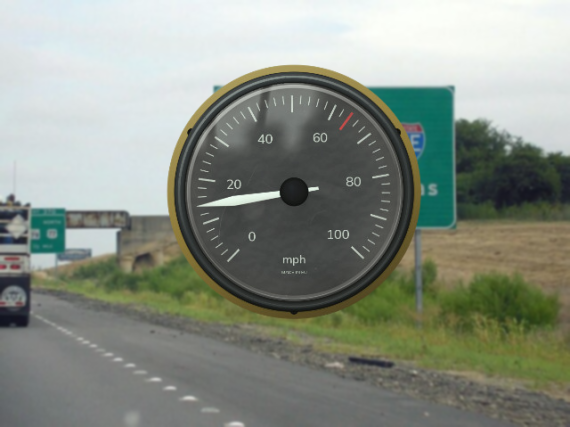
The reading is 14 mph
